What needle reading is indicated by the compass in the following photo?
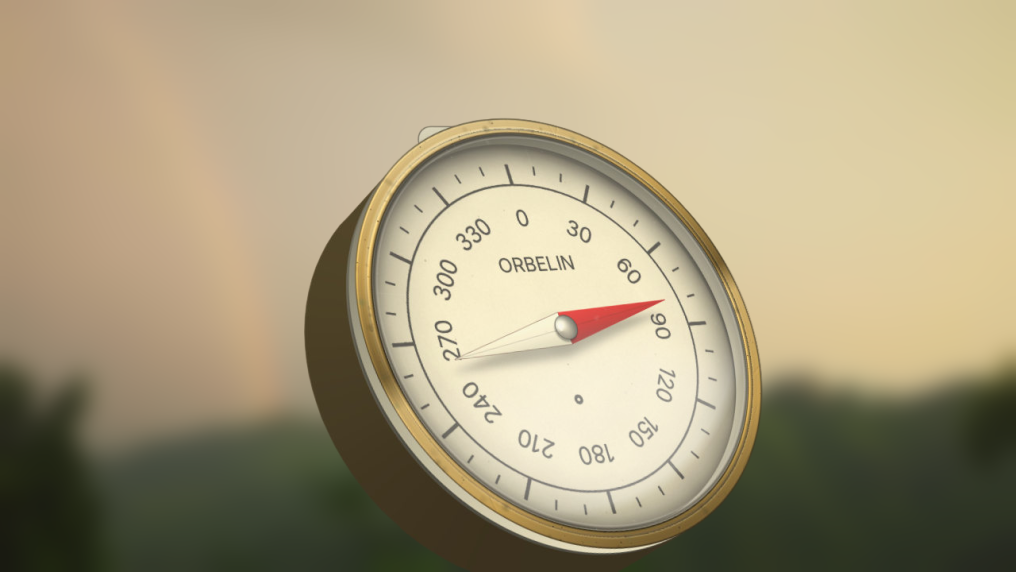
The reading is 80 °
